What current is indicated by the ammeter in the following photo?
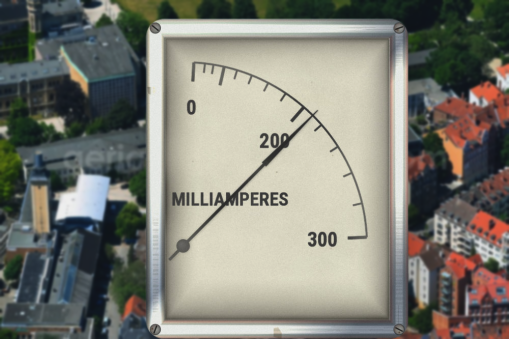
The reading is 210 mA
